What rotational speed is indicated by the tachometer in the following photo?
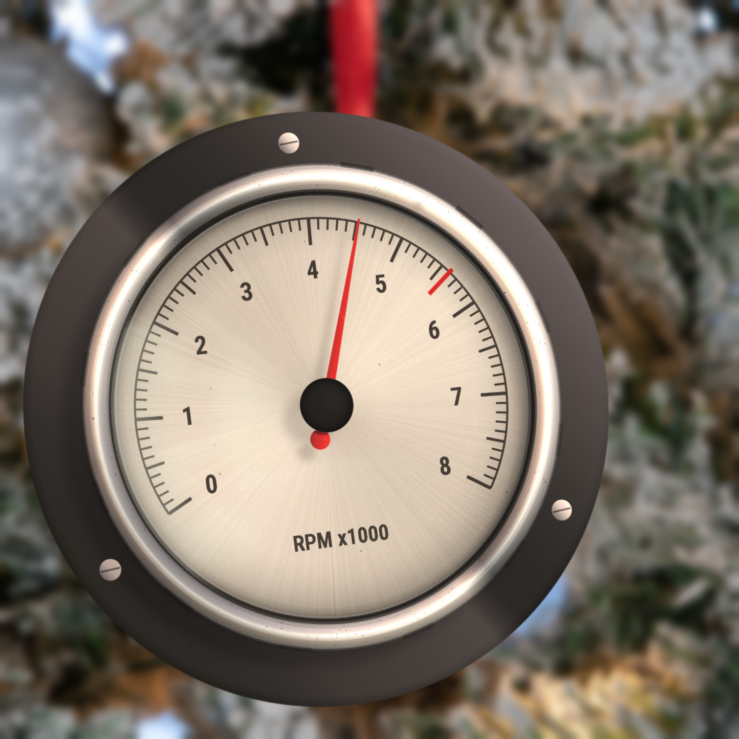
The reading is 4500 rpm
